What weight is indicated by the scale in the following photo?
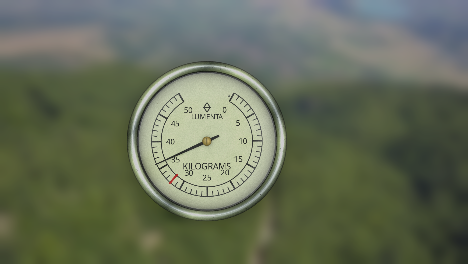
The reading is 36 kg
